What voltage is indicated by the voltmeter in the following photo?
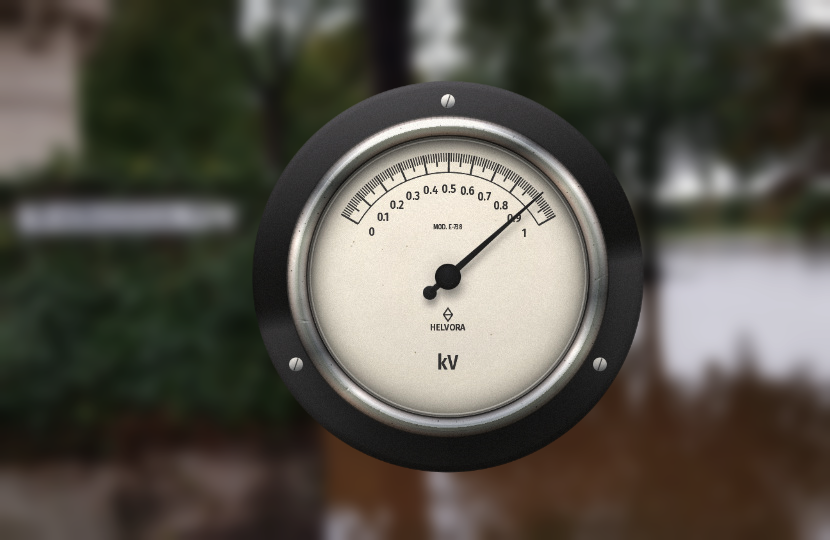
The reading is 0.9 kV
